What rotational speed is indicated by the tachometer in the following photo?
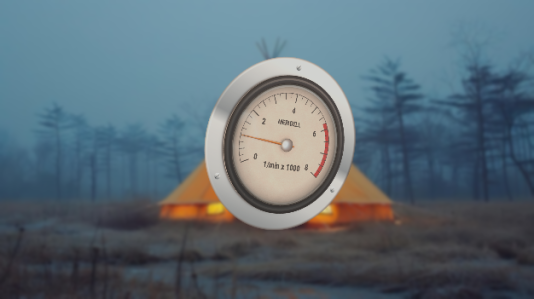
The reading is 1000 rpm
